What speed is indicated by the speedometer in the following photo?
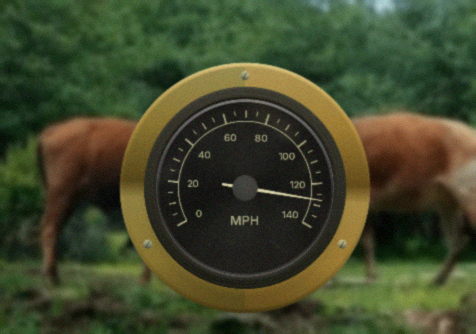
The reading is 127.5 mph
